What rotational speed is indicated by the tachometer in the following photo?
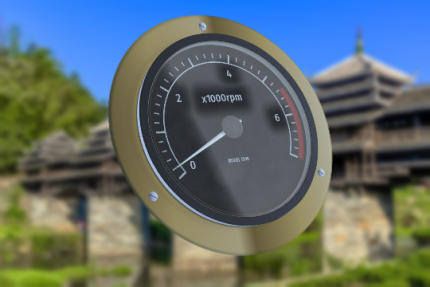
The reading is 200 rpm
